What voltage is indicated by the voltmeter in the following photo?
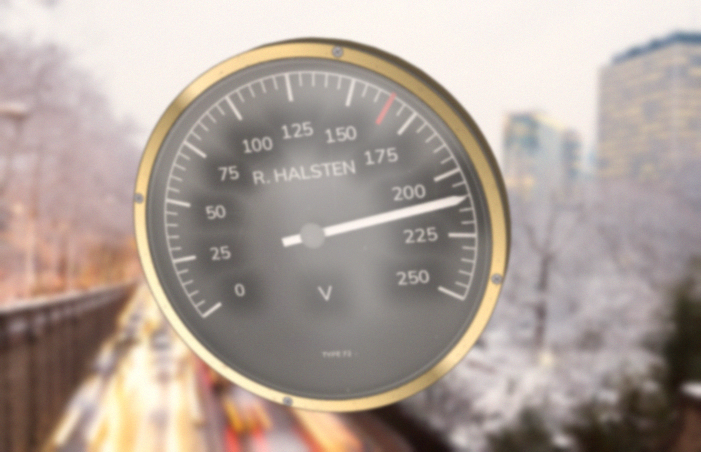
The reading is 210 V
